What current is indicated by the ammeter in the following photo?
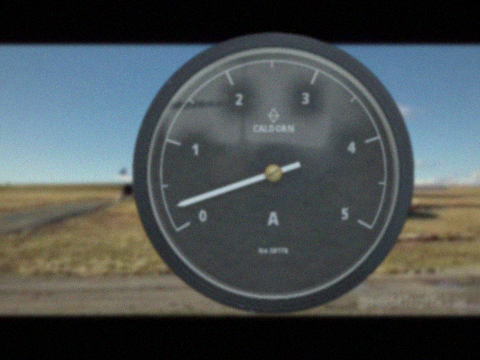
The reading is 0.25 A
